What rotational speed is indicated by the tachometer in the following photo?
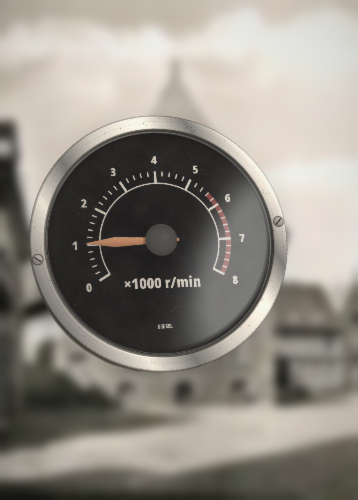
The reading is 1000 rpm
